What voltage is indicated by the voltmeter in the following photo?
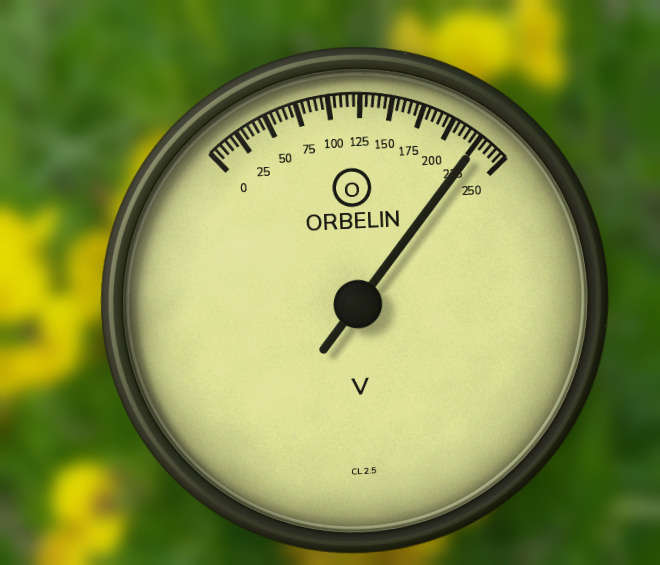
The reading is 225 V
